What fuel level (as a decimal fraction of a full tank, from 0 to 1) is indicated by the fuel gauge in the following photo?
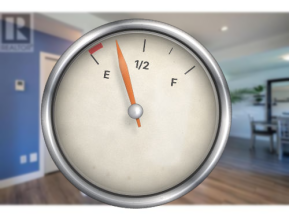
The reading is 0.25
